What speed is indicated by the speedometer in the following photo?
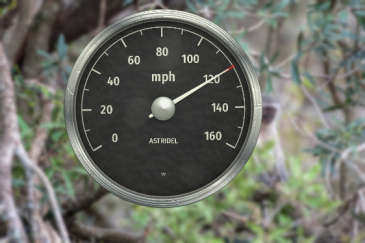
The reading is 120 mph
